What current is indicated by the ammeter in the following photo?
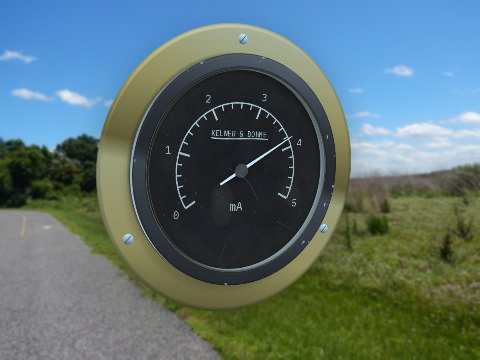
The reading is 3.8 mA
